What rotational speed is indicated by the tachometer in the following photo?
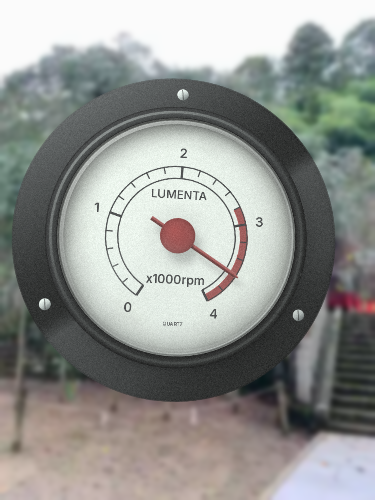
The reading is 3600 rpm
